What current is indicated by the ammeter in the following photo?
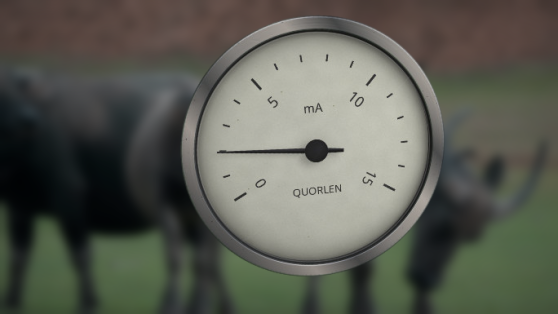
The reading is 2 mA
